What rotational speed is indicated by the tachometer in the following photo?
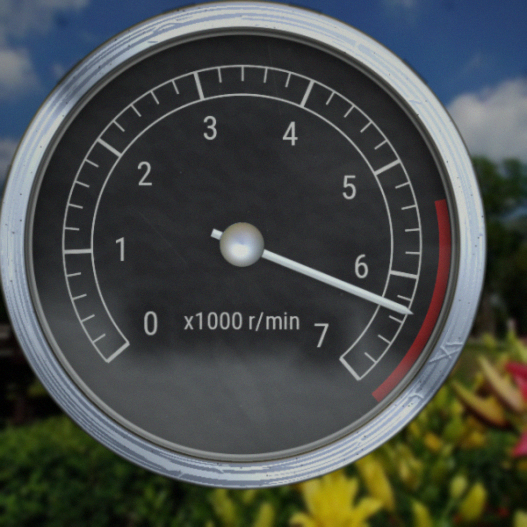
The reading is 6300 rpm
